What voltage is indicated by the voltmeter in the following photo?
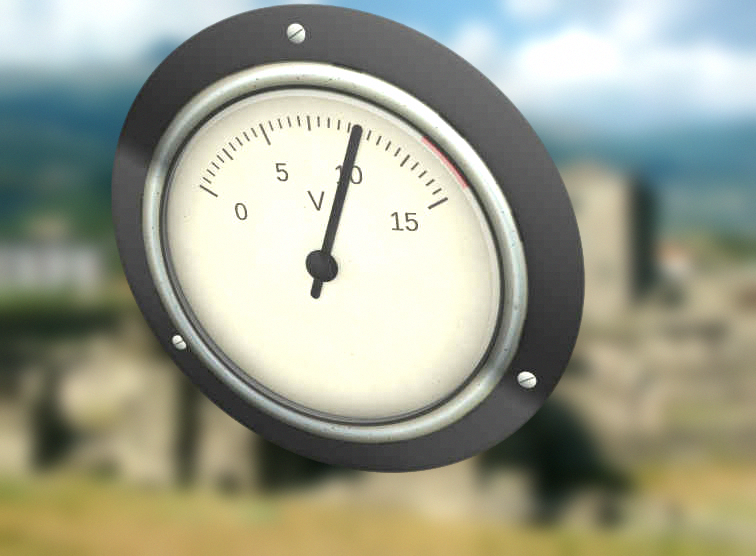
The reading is 10 V
